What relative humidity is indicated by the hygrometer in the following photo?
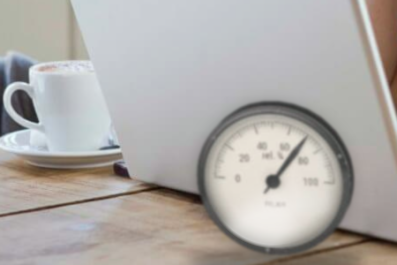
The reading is 70 %
